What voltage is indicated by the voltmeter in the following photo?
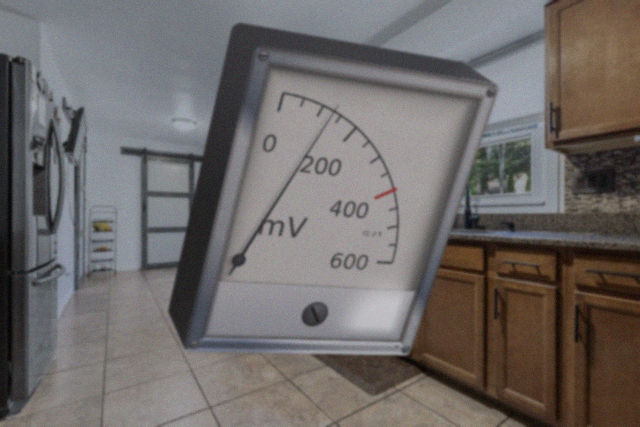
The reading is 125 mV
